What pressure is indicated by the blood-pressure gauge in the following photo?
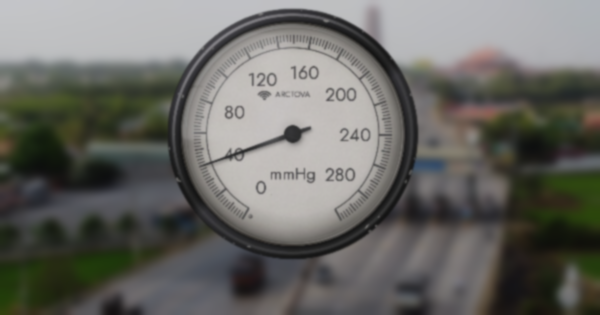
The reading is 40 mmHg
